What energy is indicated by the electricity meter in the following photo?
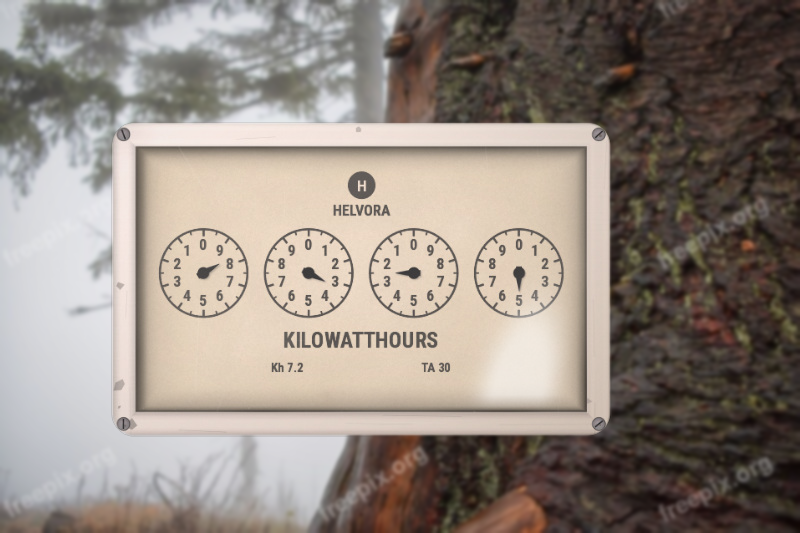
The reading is 8325 kWh
